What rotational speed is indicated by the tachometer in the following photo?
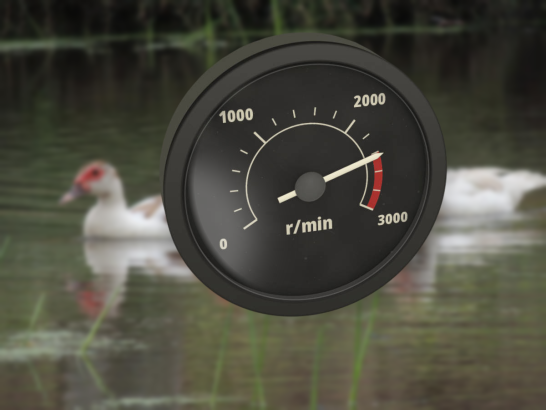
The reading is 2400 rpm
